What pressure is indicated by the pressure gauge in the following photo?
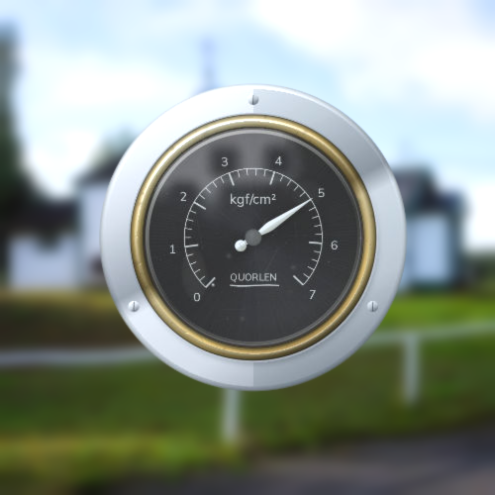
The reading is 5 kg/cm²
